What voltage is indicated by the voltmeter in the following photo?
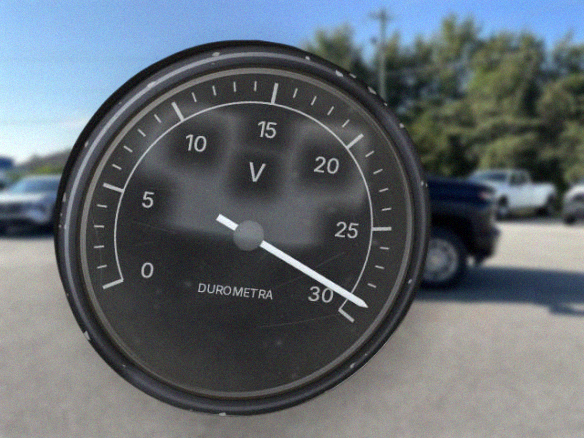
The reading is 29 V
